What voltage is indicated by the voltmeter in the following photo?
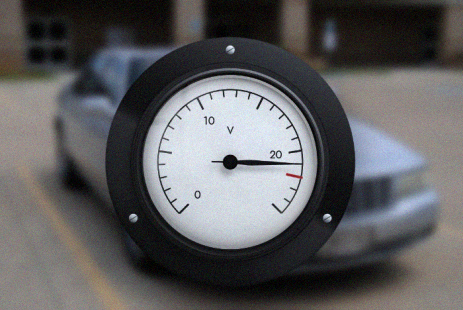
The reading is 21 V
